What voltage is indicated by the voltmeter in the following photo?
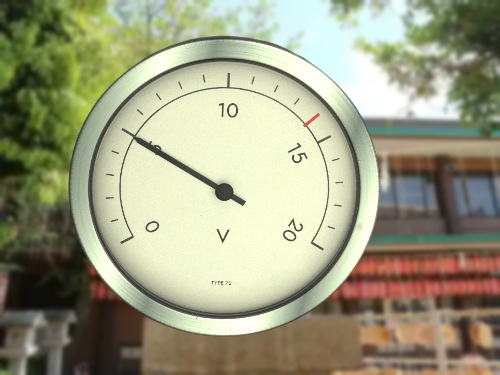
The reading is 5 V
